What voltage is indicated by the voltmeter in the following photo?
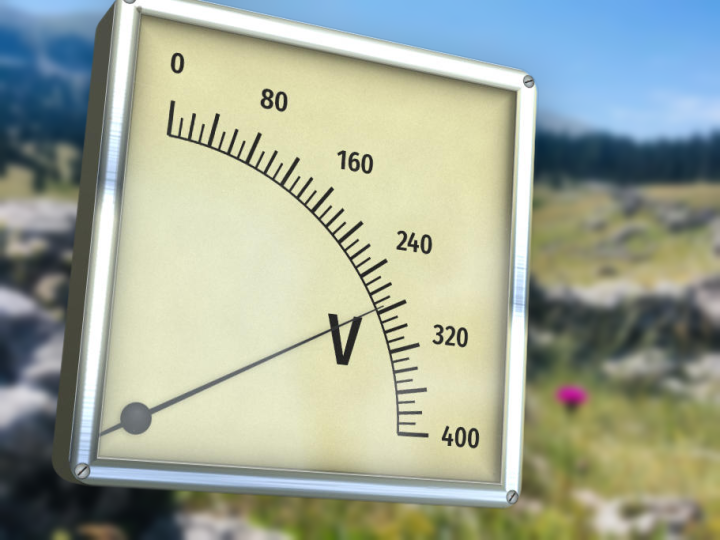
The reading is 275 V
